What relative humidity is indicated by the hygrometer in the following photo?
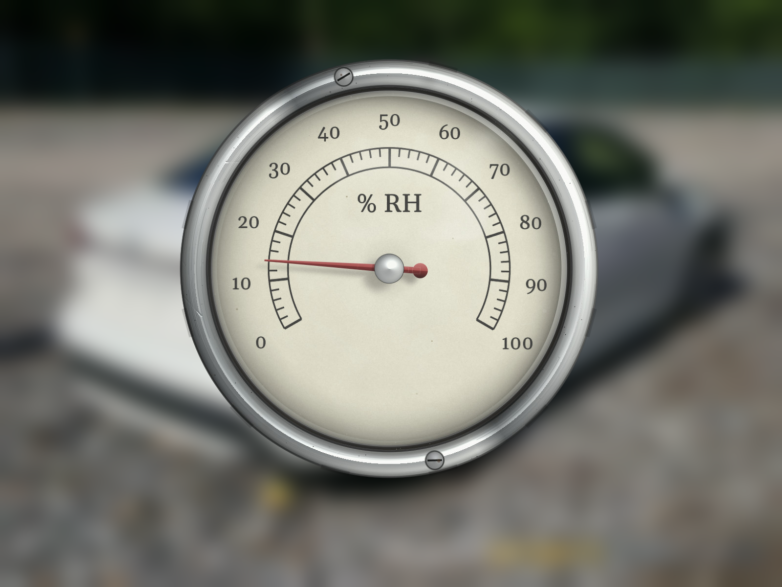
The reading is 14 %
